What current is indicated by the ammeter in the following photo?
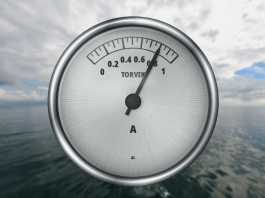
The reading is 0.8 A
